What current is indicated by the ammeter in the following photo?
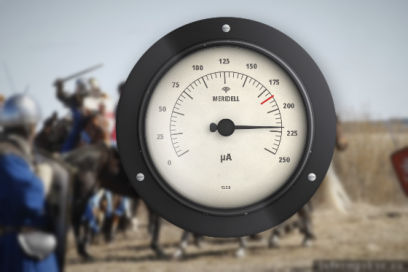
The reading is 220 µA
